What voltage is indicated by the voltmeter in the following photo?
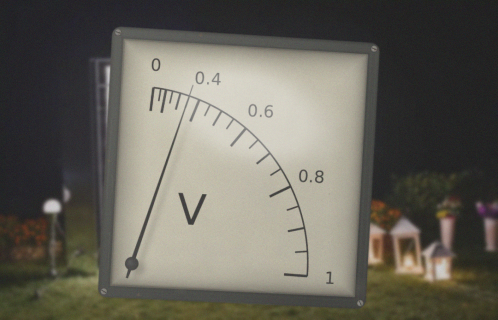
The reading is 0.35 V
